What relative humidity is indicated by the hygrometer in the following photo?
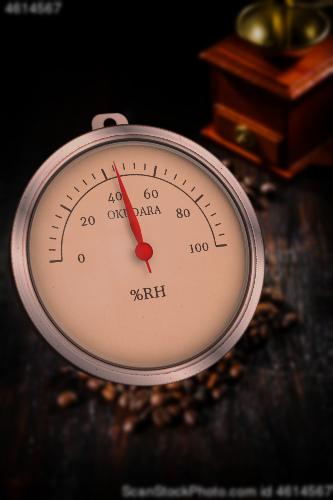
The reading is 44 %
